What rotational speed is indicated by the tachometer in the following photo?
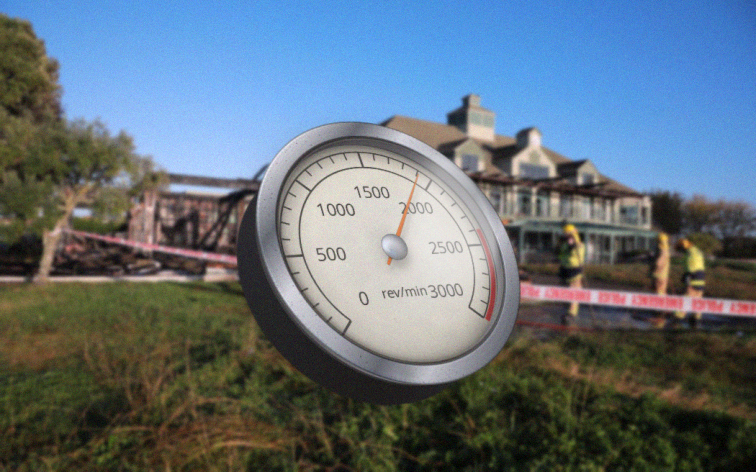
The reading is 1900 rpm
